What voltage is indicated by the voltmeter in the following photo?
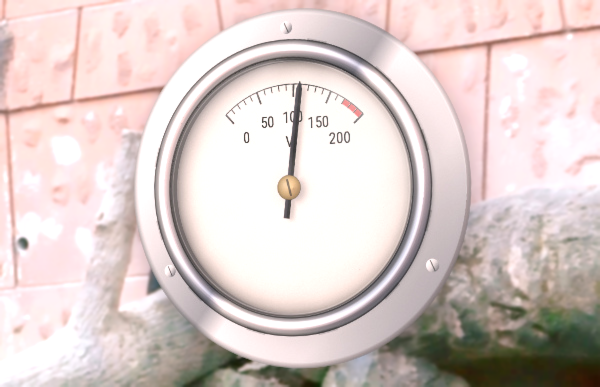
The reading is 110 V
